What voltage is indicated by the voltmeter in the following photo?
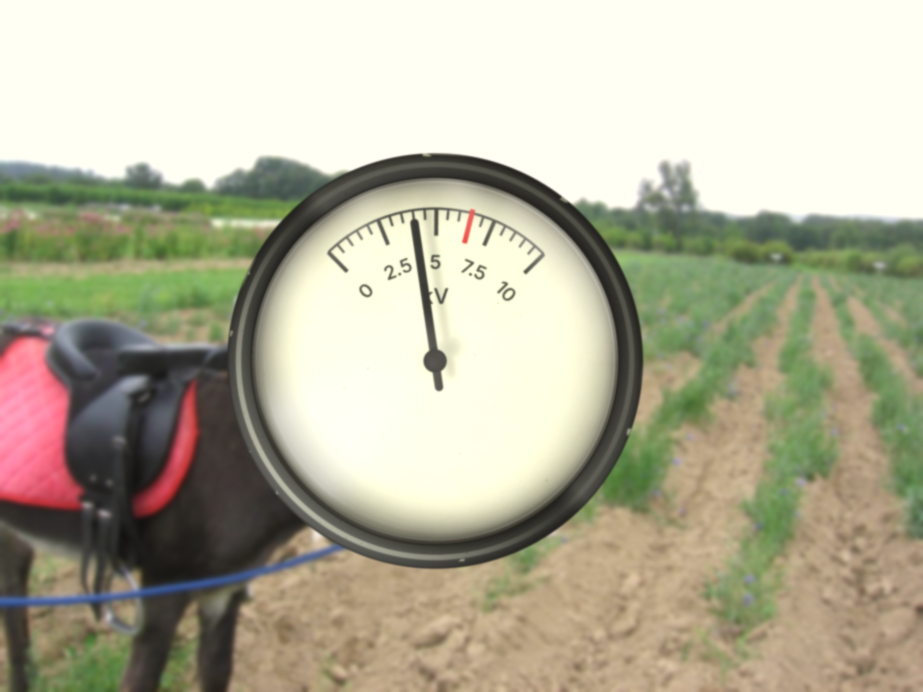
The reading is 4 kV
